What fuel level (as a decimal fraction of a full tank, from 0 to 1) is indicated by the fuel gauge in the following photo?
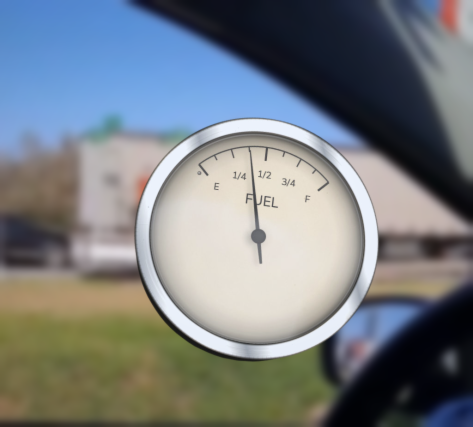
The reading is 0.375
